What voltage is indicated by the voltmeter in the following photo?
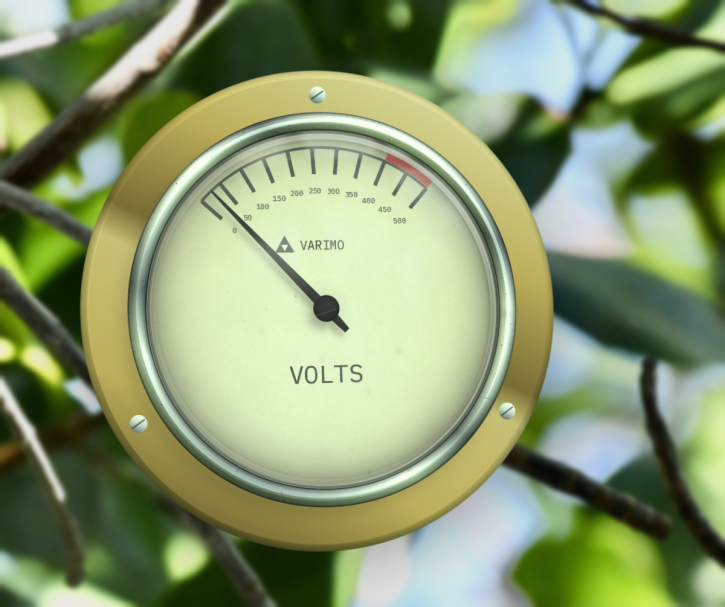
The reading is 25 V
